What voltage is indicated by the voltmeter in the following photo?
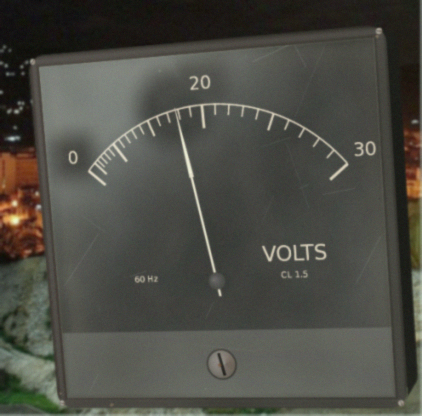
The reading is 18 V
